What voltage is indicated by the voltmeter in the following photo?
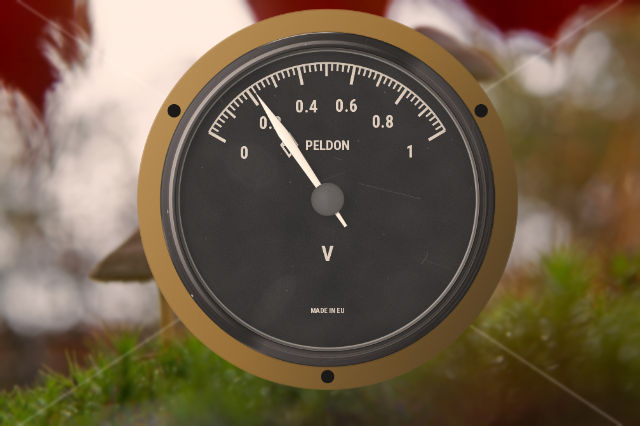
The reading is 0.22 V
